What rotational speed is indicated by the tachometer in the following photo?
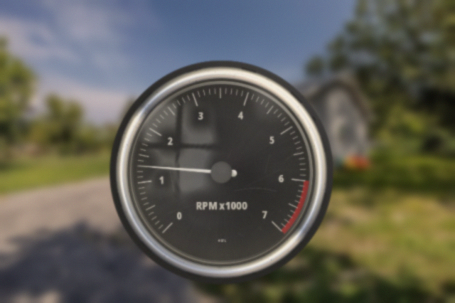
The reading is 1300 rpm
